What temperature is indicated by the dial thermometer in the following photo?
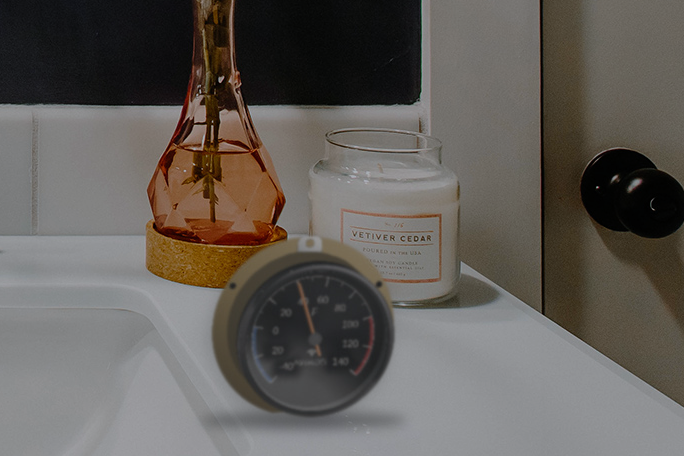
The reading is 40 °F
